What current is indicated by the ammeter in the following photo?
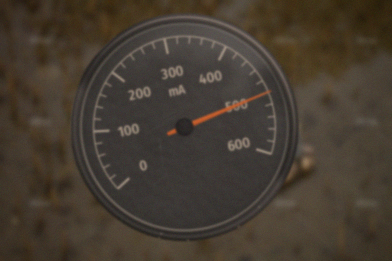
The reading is 500 mA
